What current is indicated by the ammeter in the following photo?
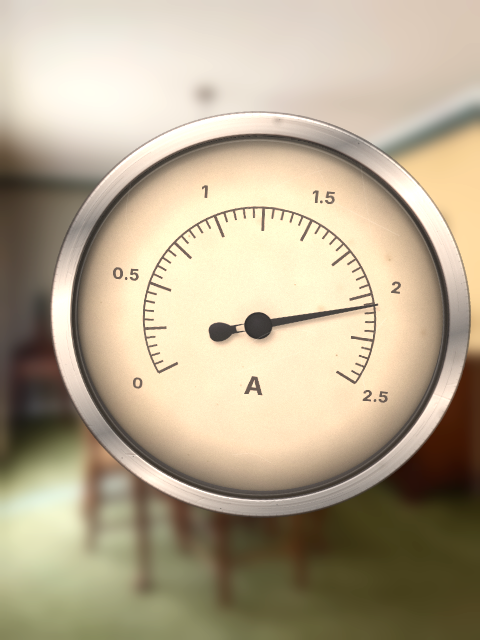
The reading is 2.05 A
